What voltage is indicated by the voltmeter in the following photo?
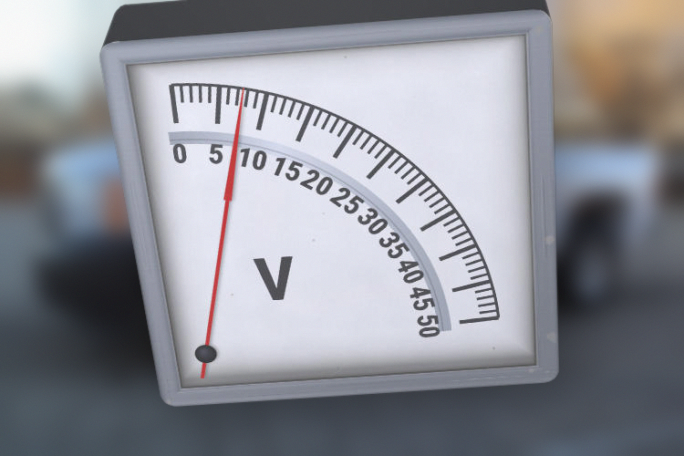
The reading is 7.5 V
